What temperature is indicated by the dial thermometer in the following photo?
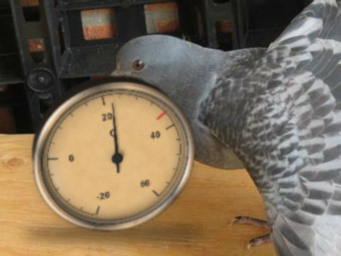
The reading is 22 °C
